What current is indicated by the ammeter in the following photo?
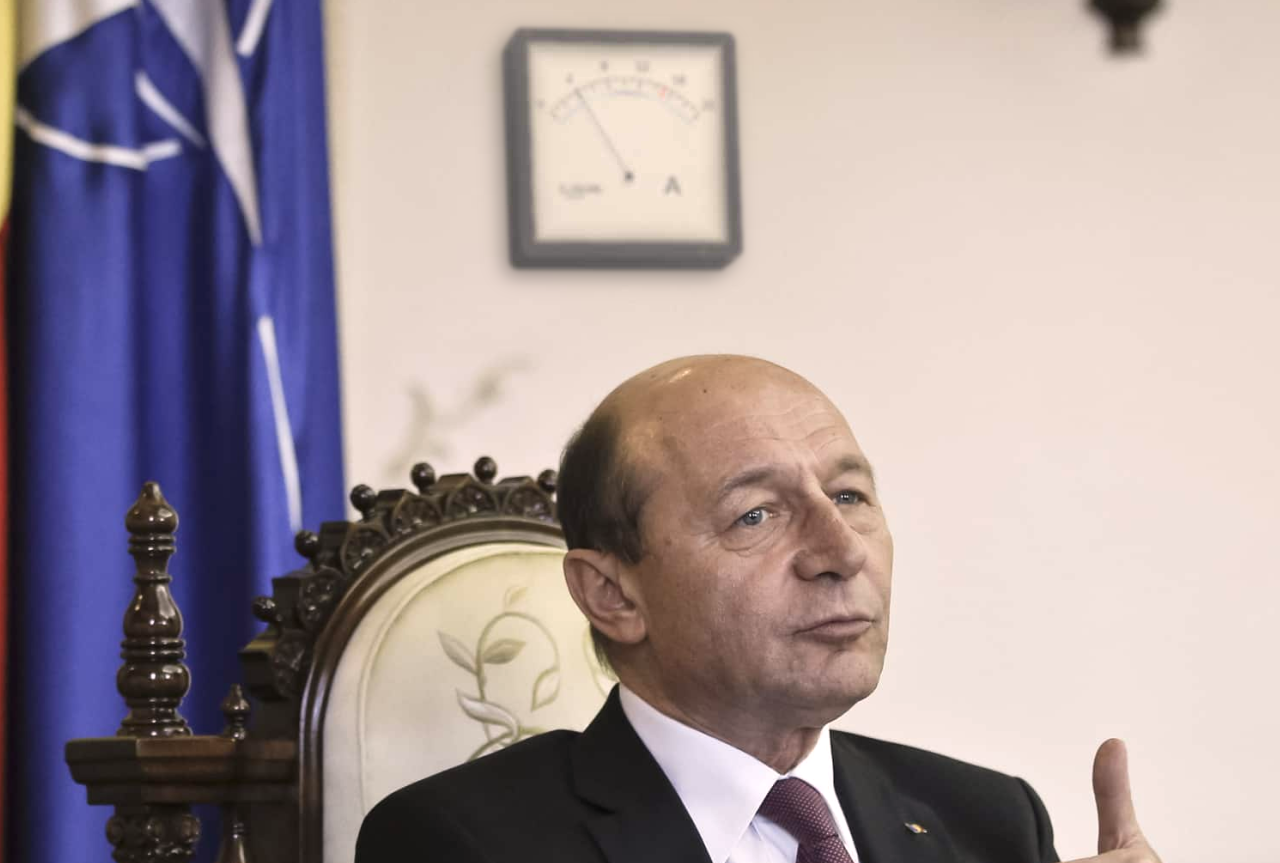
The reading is 4 A
